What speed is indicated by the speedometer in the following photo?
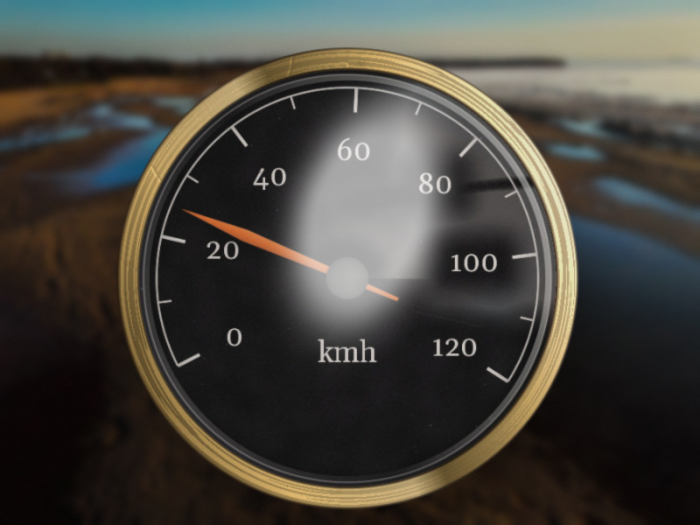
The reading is 25 km/h
